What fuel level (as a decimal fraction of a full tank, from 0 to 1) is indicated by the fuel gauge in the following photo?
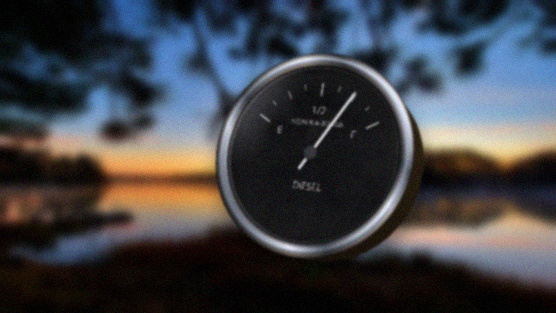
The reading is 0.75
